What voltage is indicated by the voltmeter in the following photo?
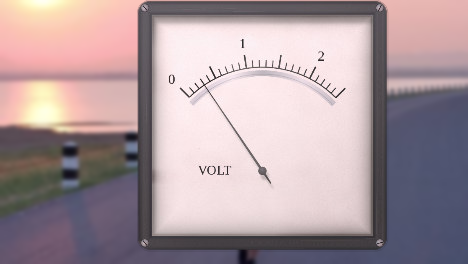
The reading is 0.3 V
